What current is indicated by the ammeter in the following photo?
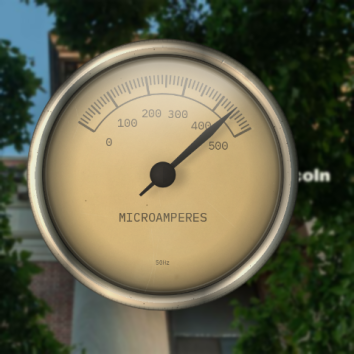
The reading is 440 µA
